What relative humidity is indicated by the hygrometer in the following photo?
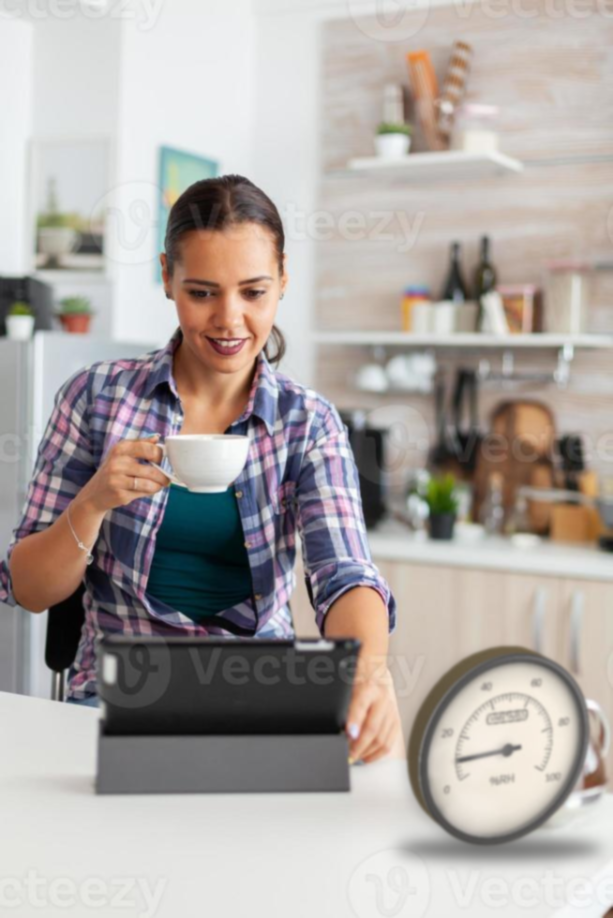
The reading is 10 %
